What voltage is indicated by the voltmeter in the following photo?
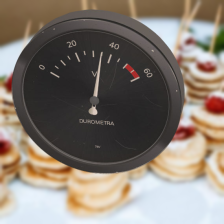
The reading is 35 V
